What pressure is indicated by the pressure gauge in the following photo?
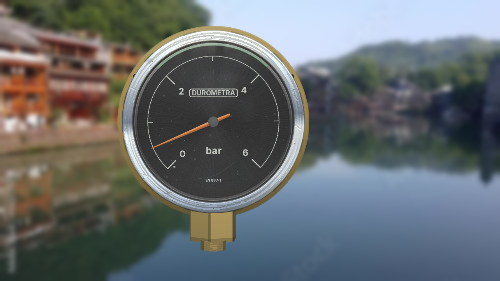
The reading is 0.5 bar
